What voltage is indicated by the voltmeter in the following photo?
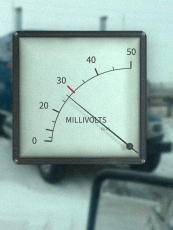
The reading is 27.5 mV
